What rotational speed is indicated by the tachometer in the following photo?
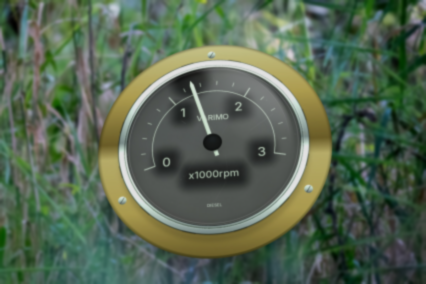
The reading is 1300 rpm
